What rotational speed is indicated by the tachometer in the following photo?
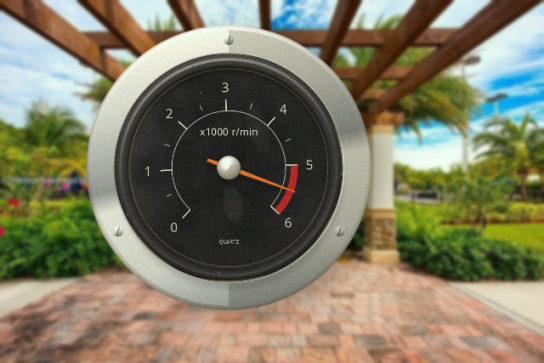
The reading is 5500 rpm
